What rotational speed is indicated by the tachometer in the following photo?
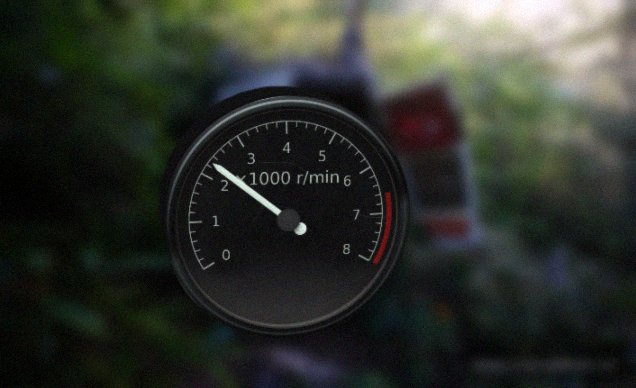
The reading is 2300 rpm
